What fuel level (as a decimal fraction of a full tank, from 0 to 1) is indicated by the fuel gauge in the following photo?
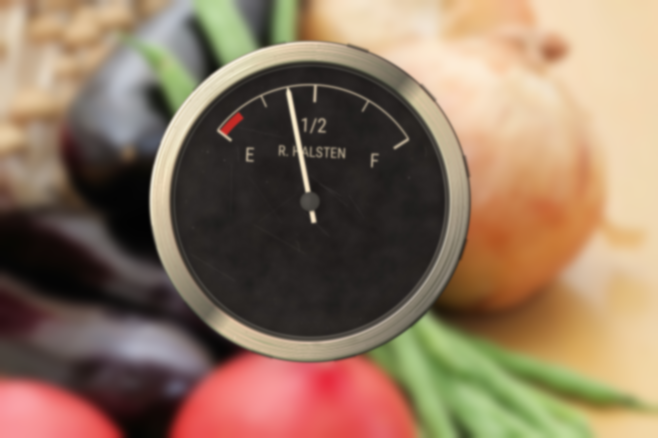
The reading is 0.375
